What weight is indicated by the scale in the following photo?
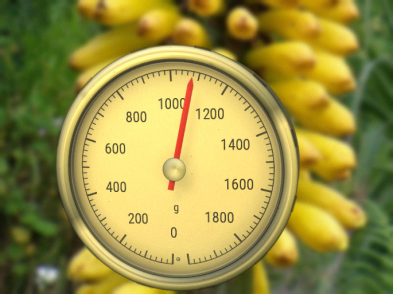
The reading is 1080 g
